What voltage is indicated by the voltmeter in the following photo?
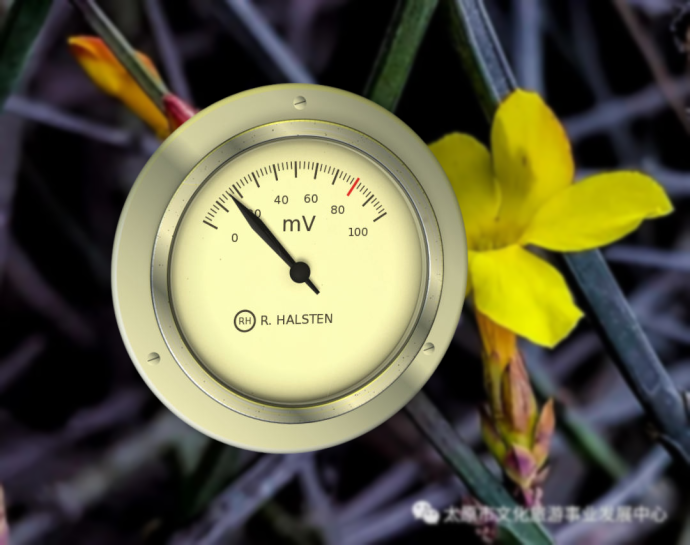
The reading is 16 mV
